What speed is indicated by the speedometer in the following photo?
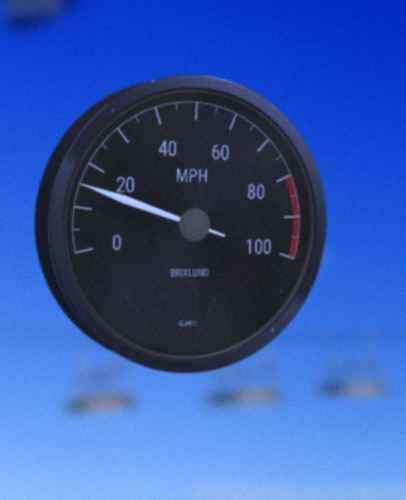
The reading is 15 mph
